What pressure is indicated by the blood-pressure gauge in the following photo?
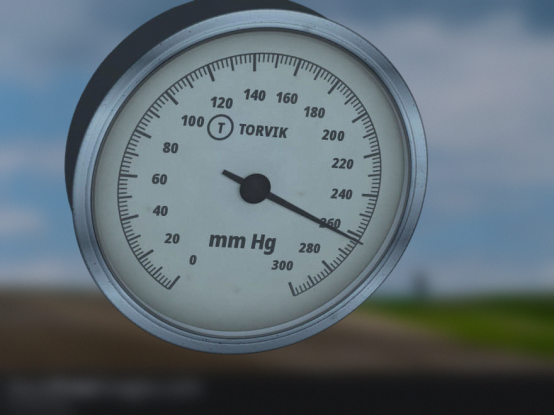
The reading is 262 mmHg
